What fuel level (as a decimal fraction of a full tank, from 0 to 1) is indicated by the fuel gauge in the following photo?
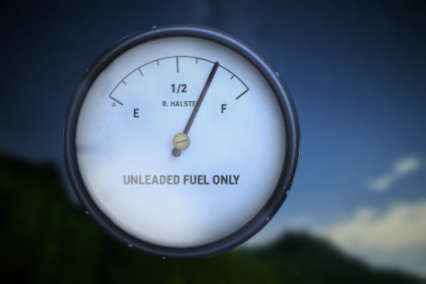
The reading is 0.75
